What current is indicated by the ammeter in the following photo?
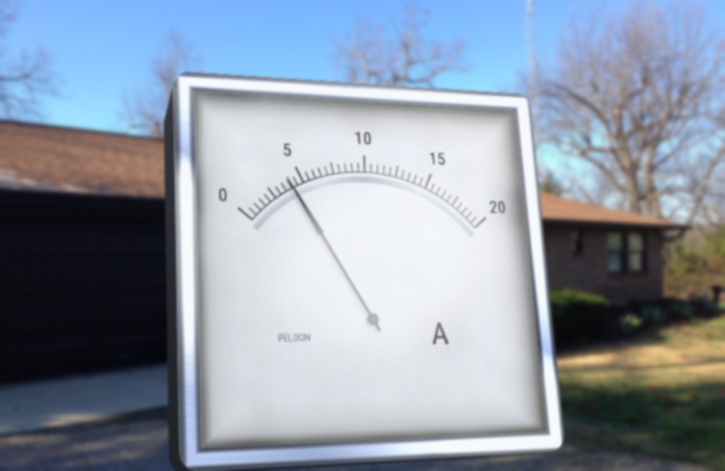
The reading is 4 A
